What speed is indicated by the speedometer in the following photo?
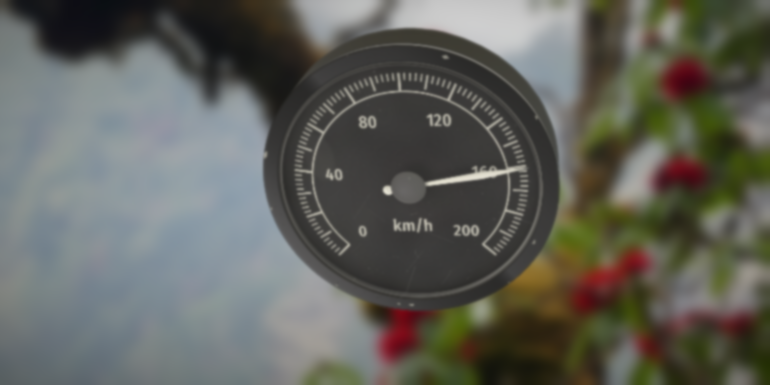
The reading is 160 km/h
